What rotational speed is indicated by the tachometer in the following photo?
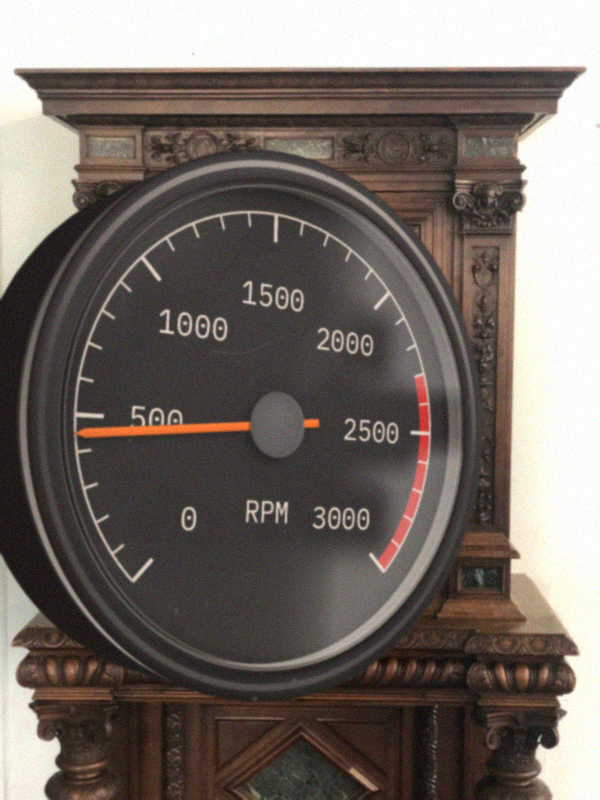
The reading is 450 rpm
